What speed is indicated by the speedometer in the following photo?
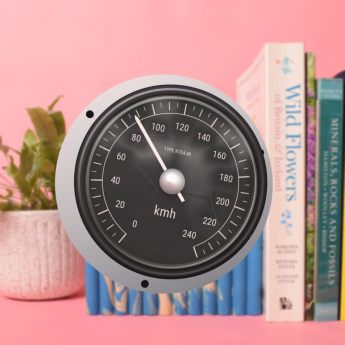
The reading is 87.5 km/h
